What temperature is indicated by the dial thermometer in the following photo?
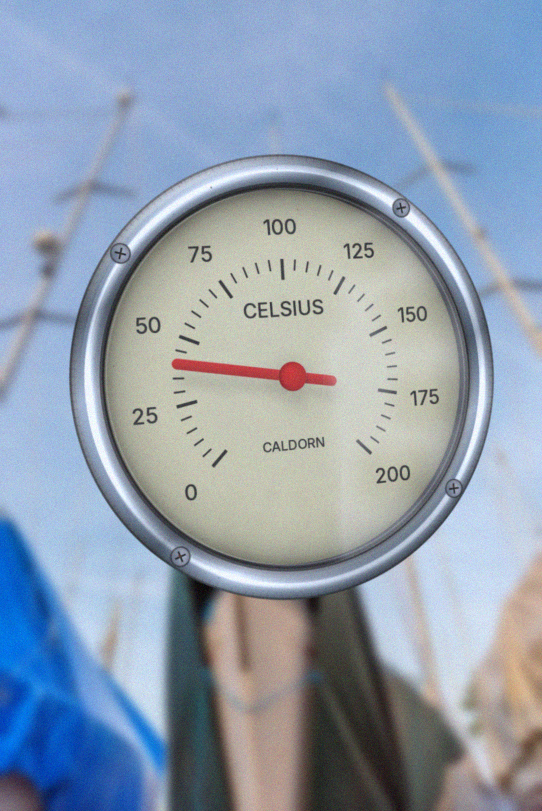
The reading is 40 °C
